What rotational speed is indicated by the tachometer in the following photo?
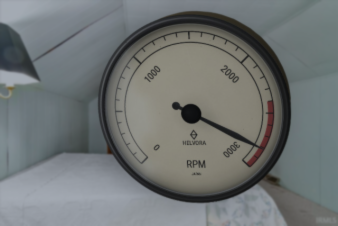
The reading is 2800 rpm
